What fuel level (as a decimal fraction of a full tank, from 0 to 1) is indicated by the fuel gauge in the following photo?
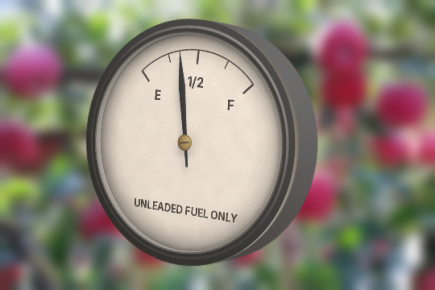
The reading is 0.375
